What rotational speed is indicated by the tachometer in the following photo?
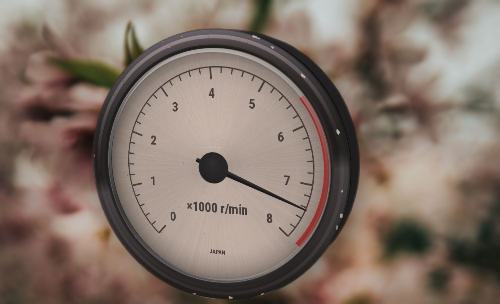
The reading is 7400 rpm
